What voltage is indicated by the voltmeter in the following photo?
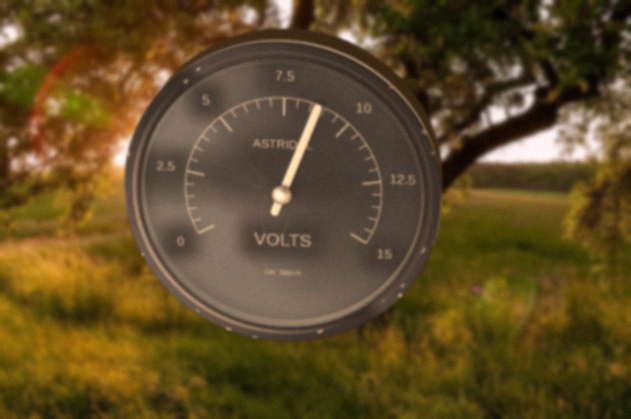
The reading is 8.75 V
